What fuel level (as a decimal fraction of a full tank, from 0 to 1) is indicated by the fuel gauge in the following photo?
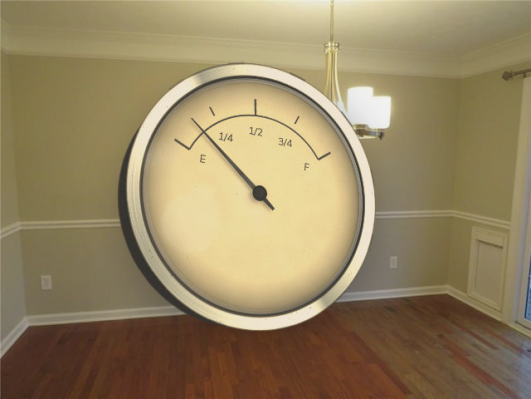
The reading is 0.125
